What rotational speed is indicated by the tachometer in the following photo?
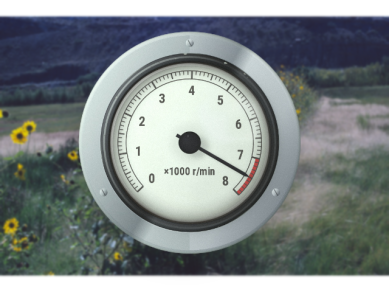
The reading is 7500 rpm
